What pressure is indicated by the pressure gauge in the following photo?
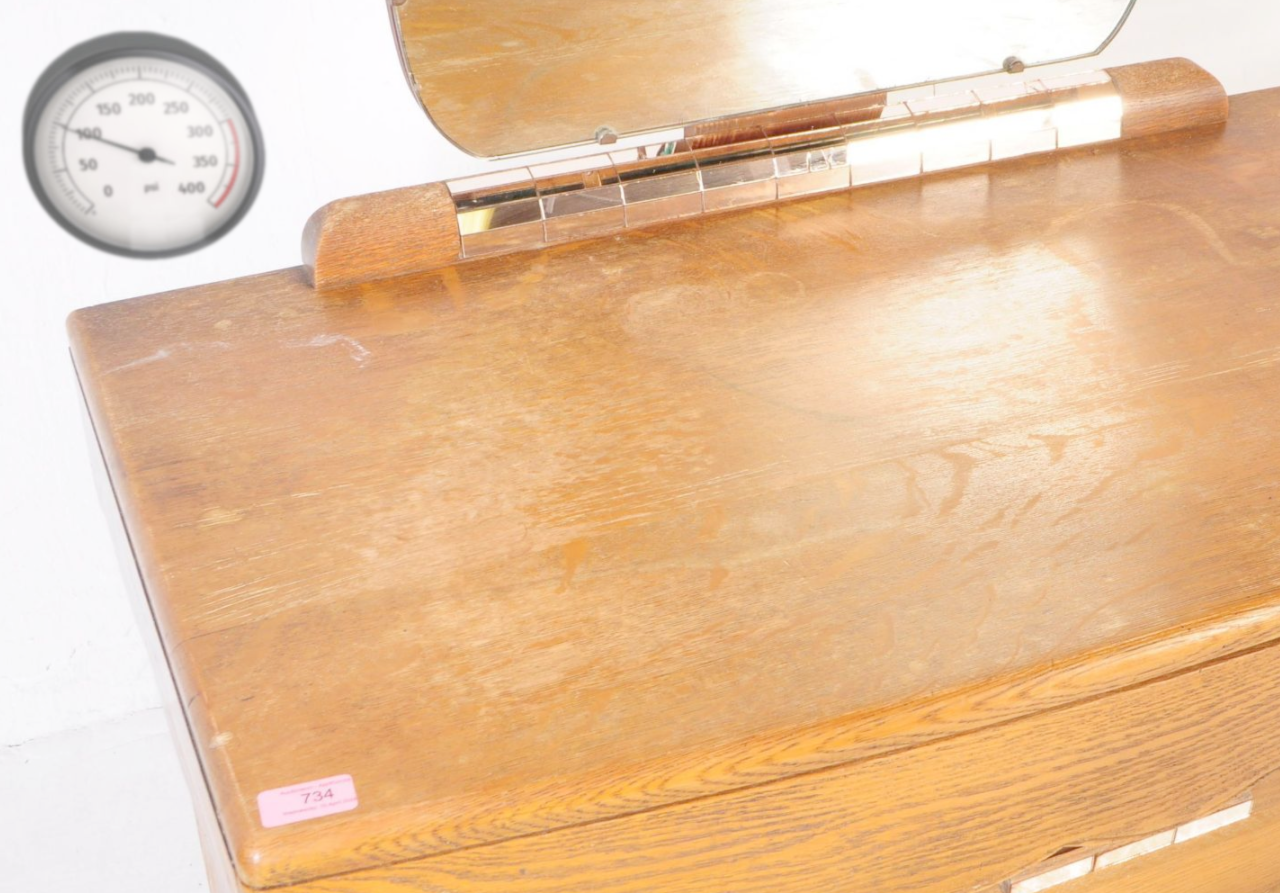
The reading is 100 psi
